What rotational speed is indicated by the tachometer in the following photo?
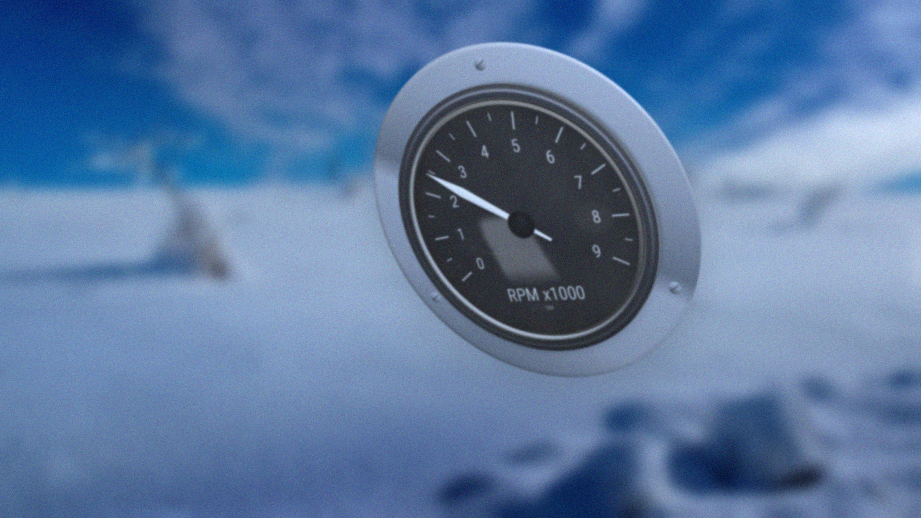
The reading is 2500 rpm
